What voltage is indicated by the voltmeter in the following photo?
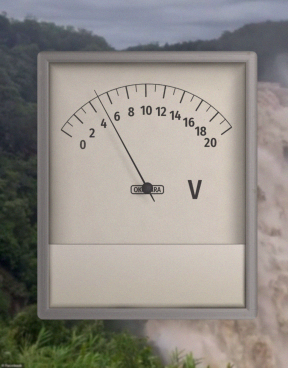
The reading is 5 V
